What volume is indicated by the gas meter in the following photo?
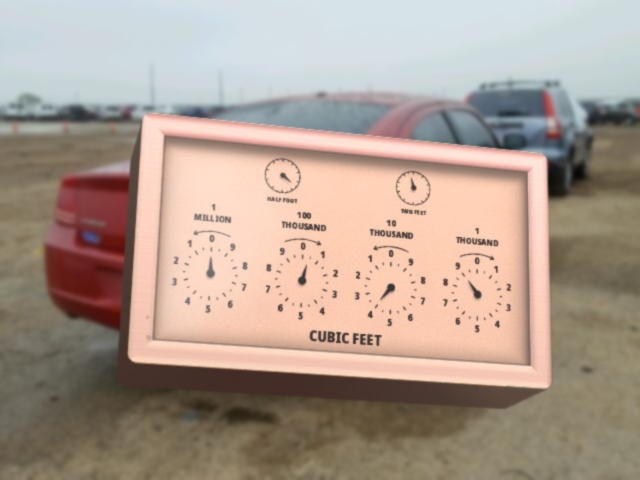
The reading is 3900 ft³
